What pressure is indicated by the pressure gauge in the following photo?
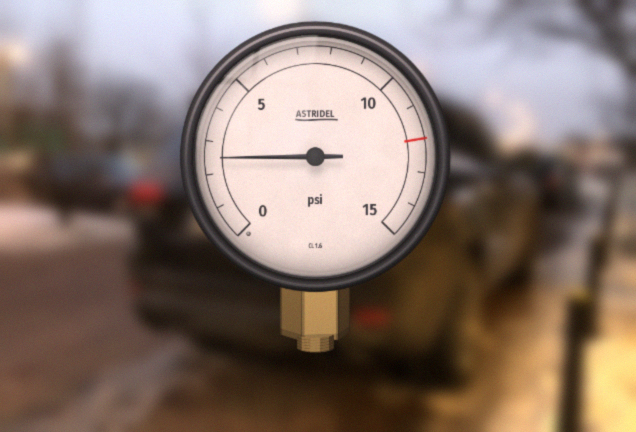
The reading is 2.5 psi
